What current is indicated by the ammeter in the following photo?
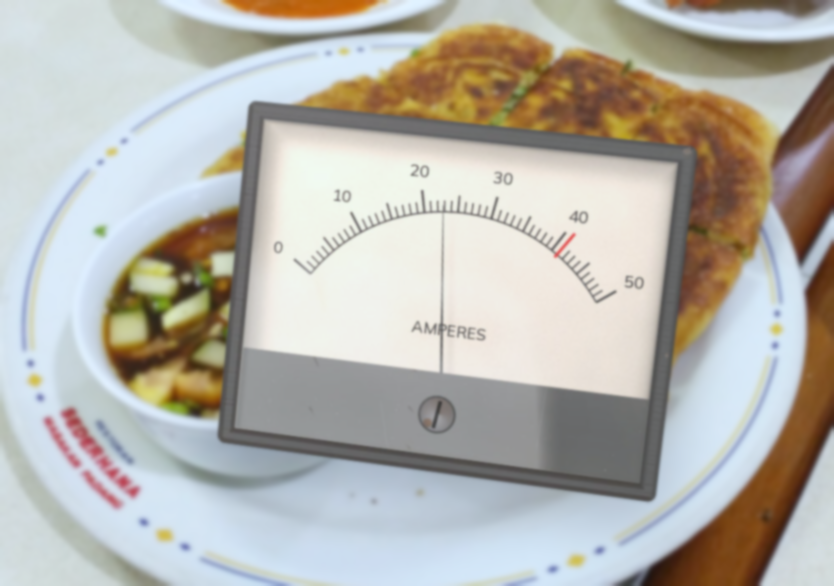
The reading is 23 A
